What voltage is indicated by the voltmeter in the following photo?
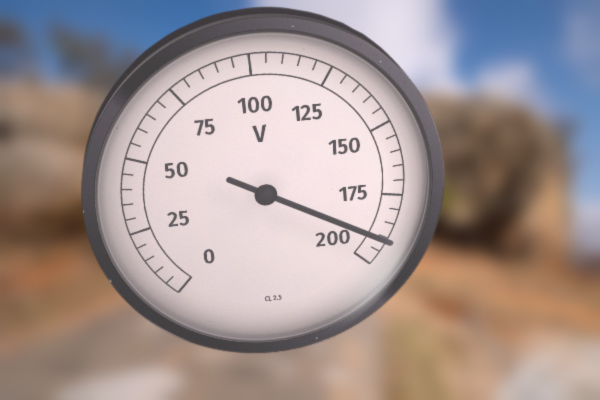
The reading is 190 V
